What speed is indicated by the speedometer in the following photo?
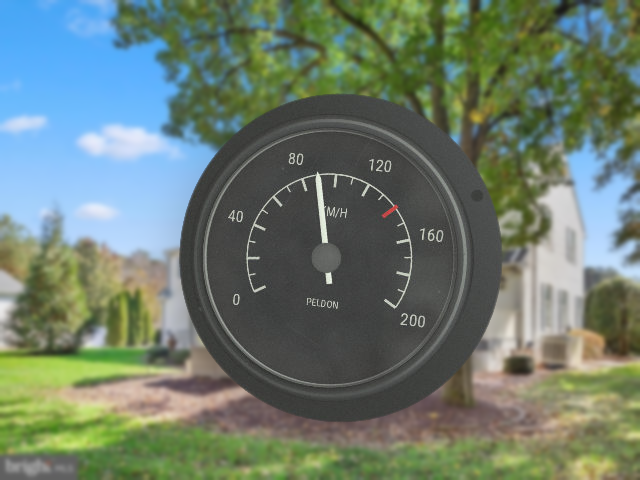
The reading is 90 km/h
